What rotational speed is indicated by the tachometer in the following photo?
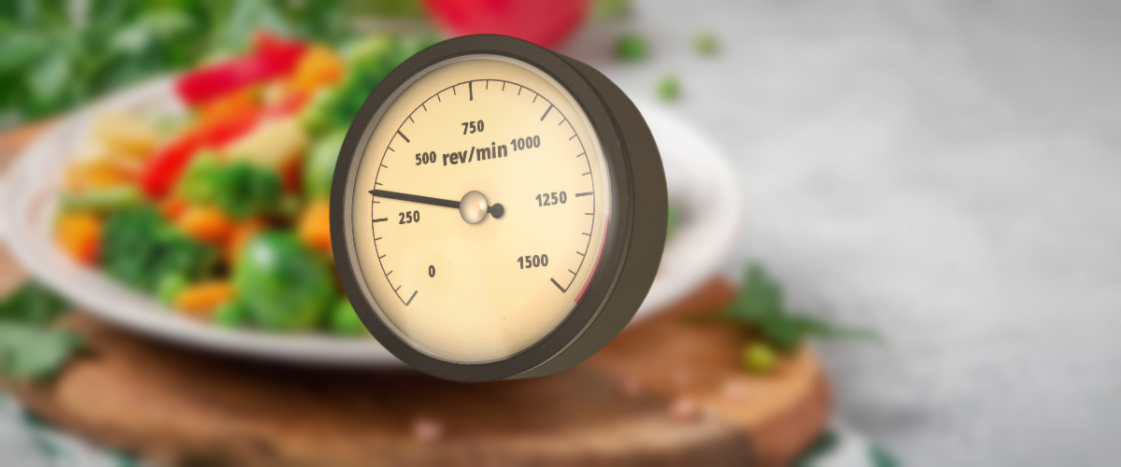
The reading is 325 rpm
